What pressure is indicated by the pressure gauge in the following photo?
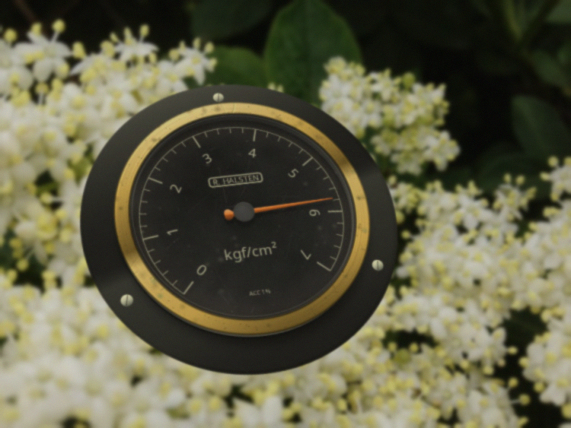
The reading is 5.8 kg/cm²
